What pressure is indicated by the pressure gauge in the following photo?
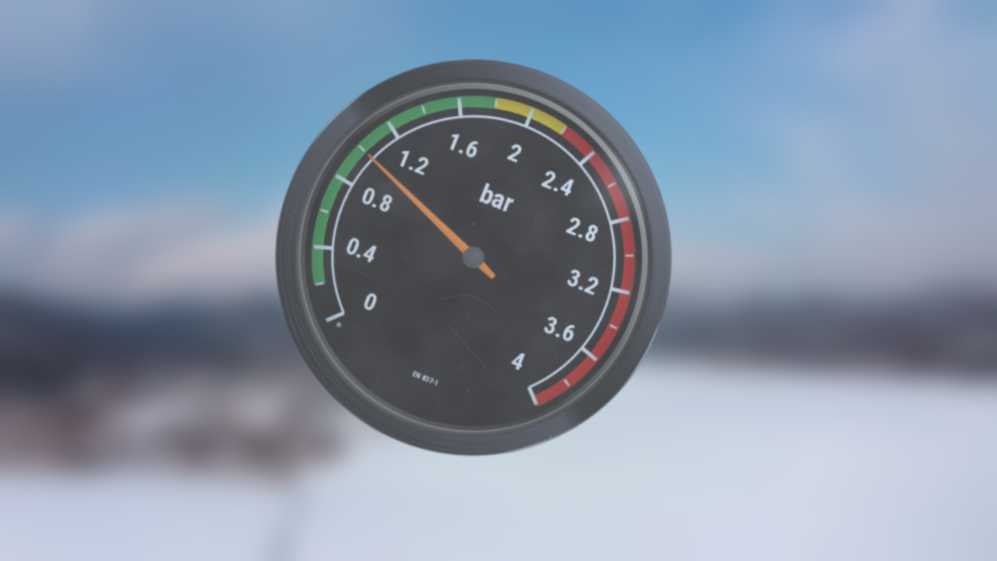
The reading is 1 bar
